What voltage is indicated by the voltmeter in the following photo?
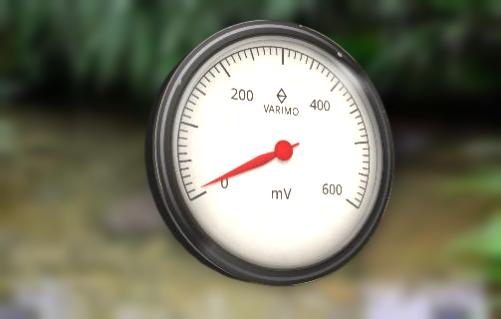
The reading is 10 mV
